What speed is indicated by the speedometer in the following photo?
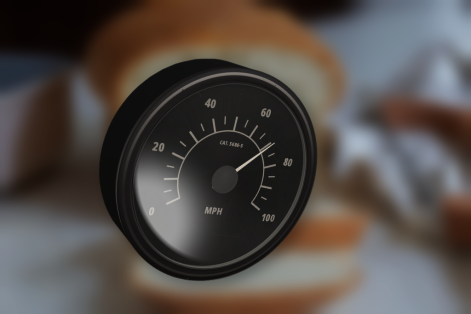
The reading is 70 mph
